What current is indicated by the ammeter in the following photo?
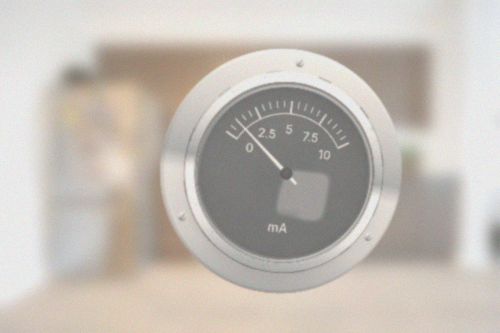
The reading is 1 mA
